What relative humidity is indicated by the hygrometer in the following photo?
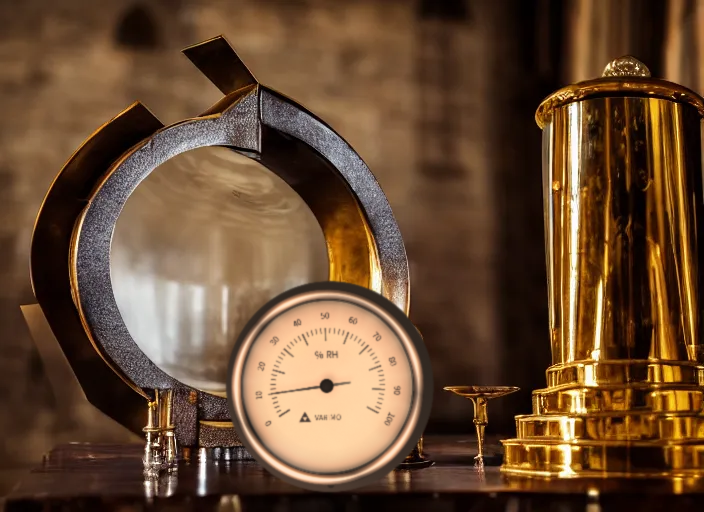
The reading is 10 %
